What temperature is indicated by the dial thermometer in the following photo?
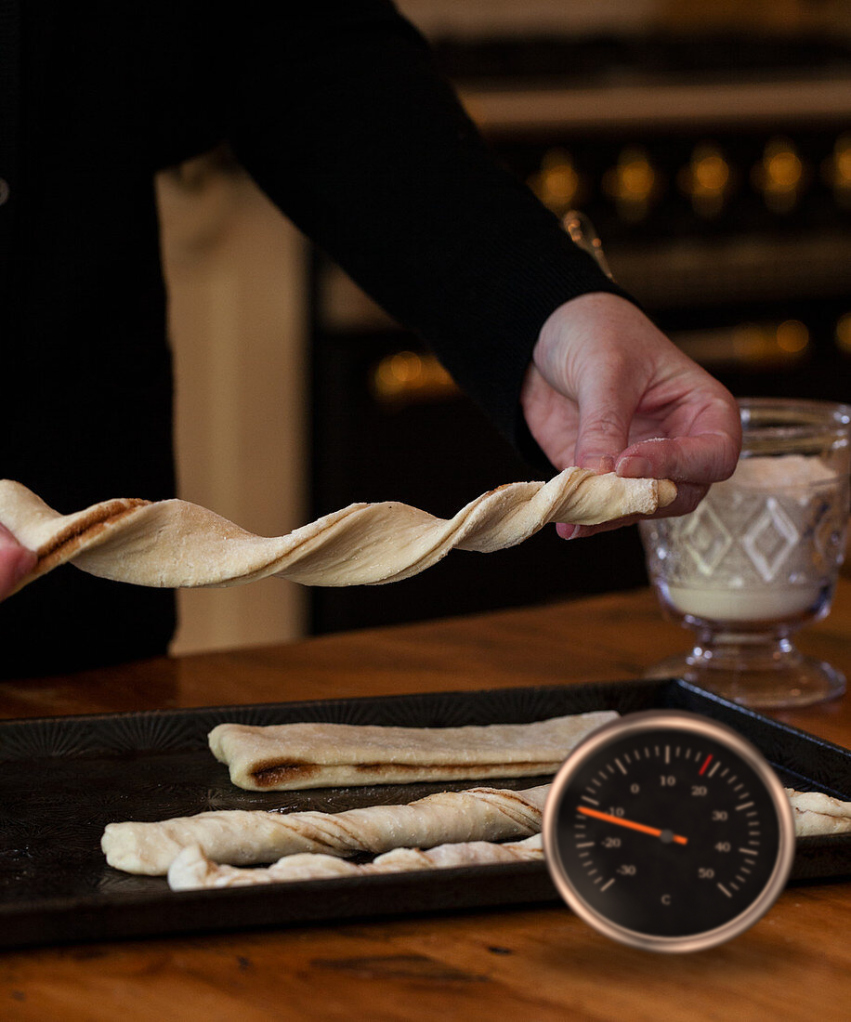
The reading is -12 °C
